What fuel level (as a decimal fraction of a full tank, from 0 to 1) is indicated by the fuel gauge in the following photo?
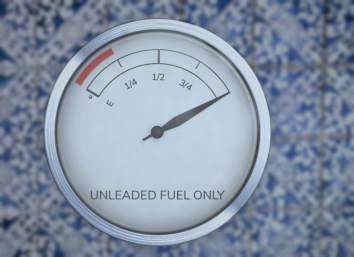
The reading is 1
